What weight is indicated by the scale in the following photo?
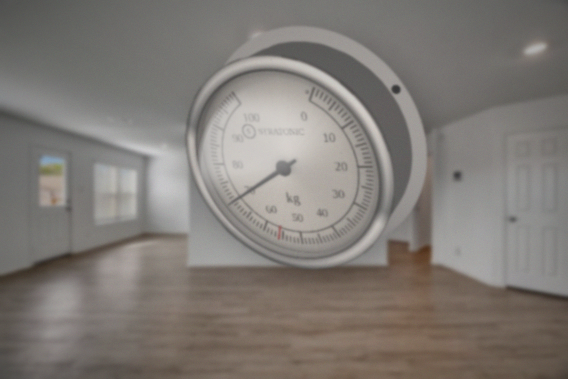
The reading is 70 kg
